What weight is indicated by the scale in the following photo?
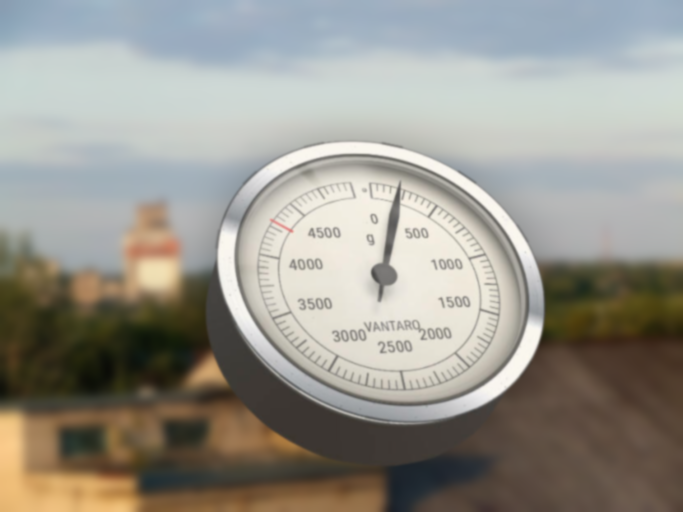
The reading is 200 g
